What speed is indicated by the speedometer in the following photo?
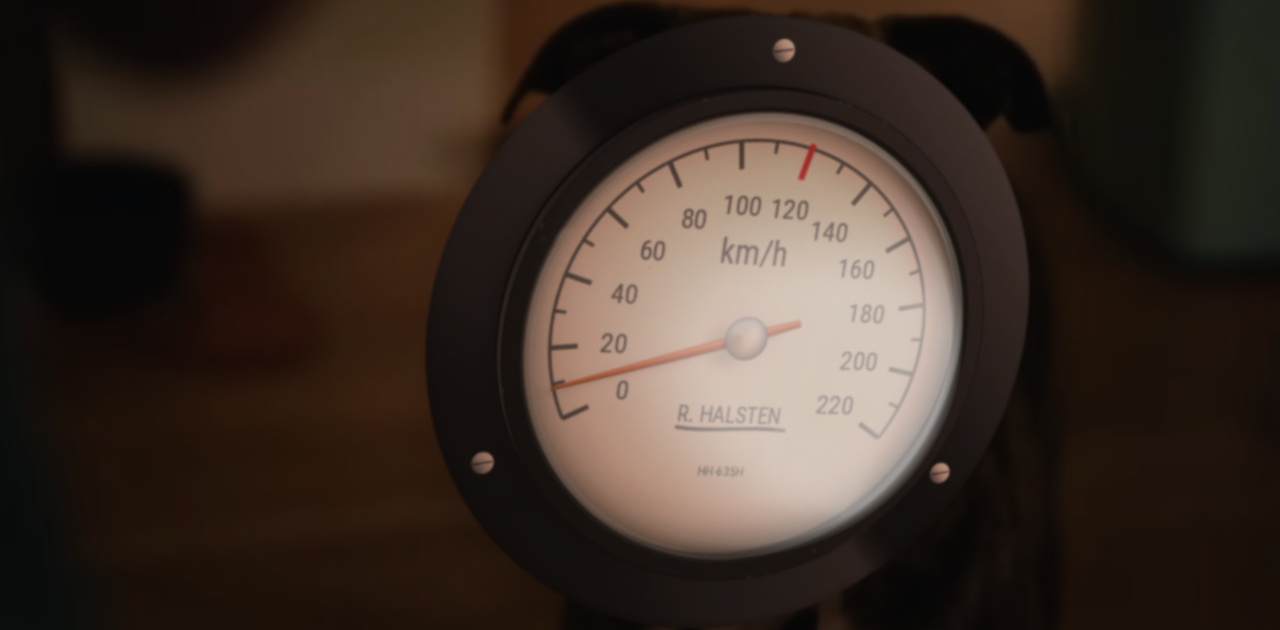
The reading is 10 km/h
